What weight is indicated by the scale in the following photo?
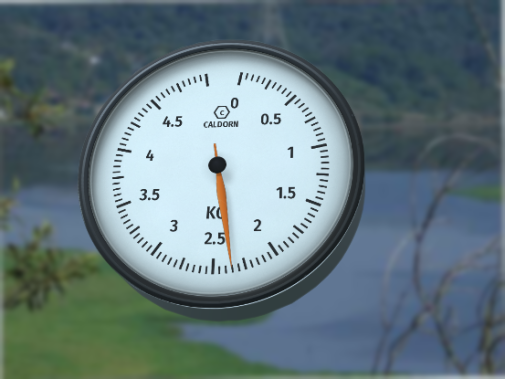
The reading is 2.35 kg
